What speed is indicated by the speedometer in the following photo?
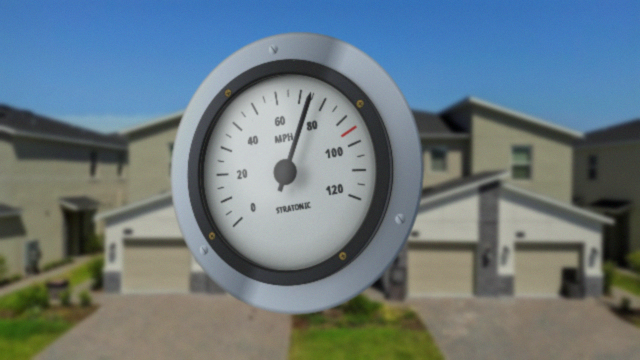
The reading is 75 mph
